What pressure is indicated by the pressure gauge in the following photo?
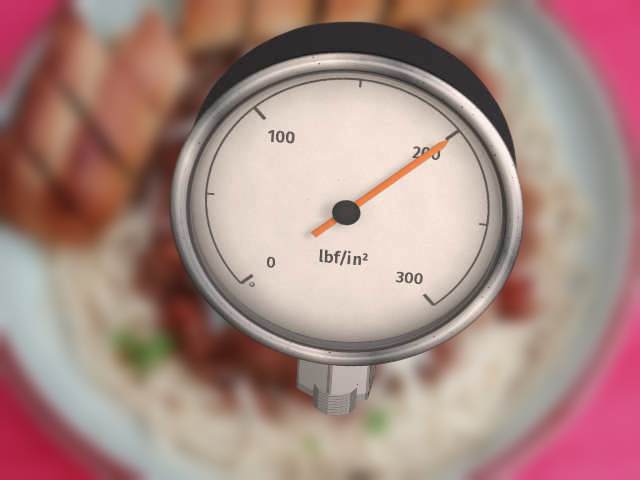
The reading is 200 psi
